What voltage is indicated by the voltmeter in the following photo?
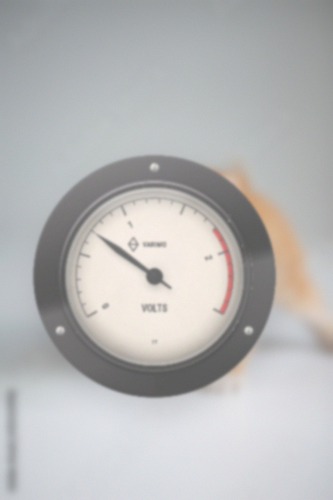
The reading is 0.7 V
